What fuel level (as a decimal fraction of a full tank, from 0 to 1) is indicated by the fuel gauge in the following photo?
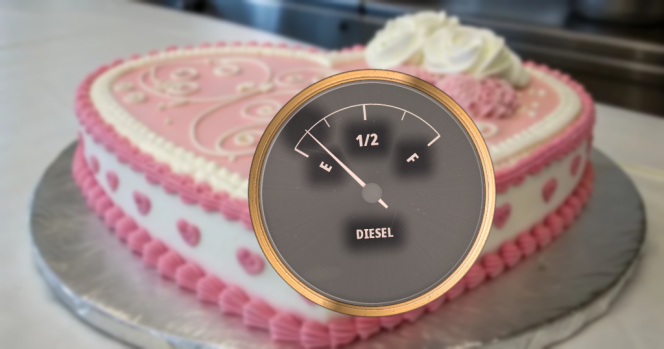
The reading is 0.125
